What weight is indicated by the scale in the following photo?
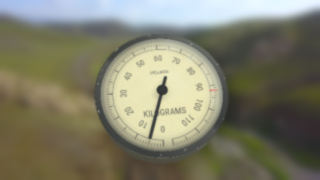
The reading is 5 kg
